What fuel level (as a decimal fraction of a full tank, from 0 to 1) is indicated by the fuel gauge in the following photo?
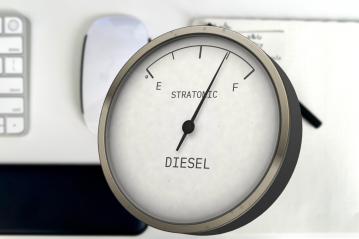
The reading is 0.75
